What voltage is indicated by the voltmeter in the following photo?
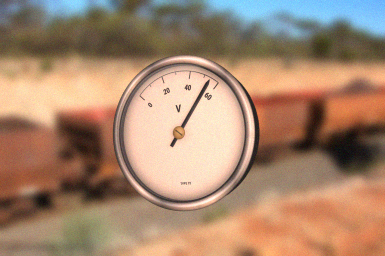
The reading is 55 V
